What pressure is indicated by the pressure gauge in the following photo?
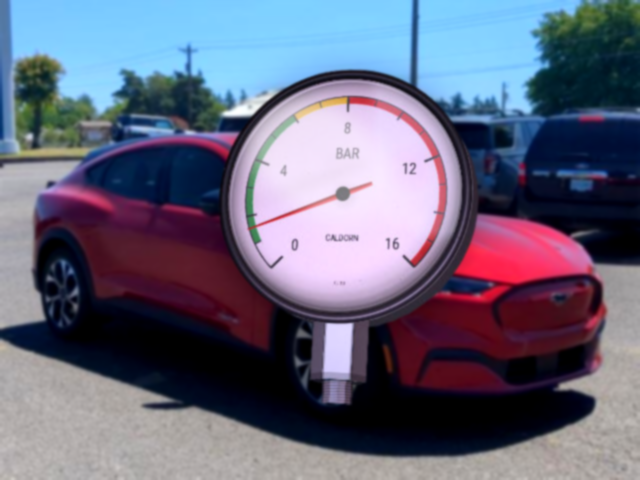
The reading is 1.5 bar
